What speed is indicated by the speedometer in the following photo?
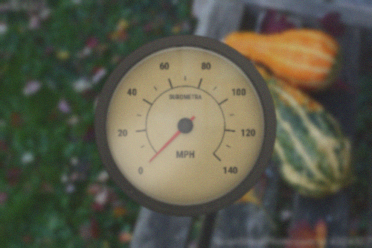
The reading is 0 mph
